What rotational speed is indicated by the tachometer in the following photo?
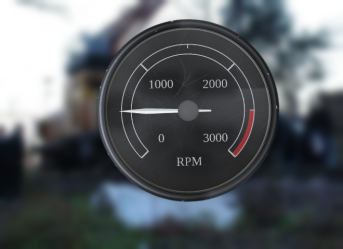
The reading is 500 rpm
